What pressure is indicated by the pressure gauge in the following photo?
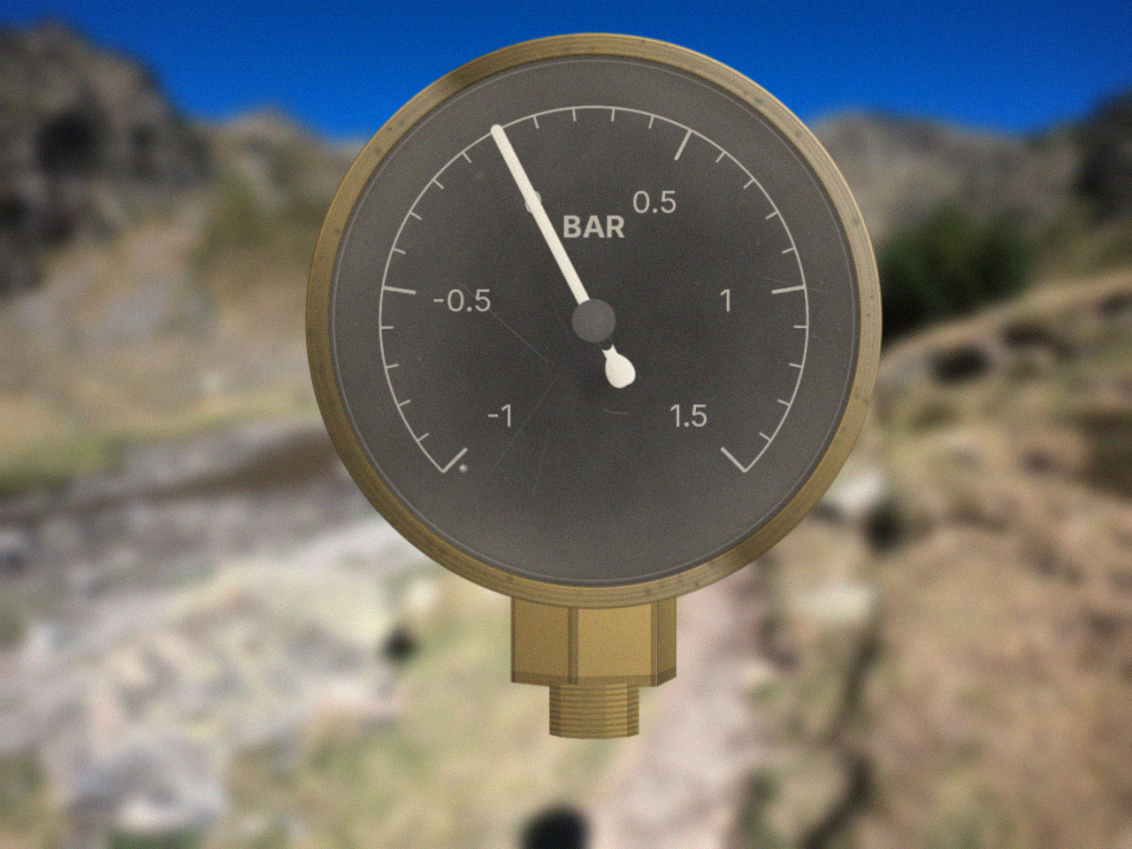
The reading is 0 bar
